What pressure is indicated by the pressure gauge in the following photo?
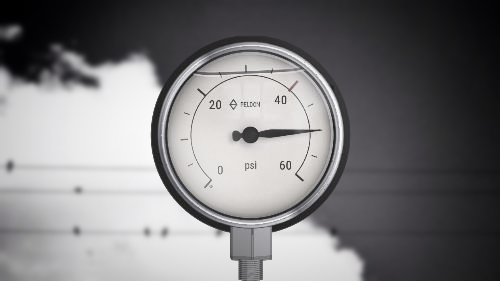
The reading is 50 psi
